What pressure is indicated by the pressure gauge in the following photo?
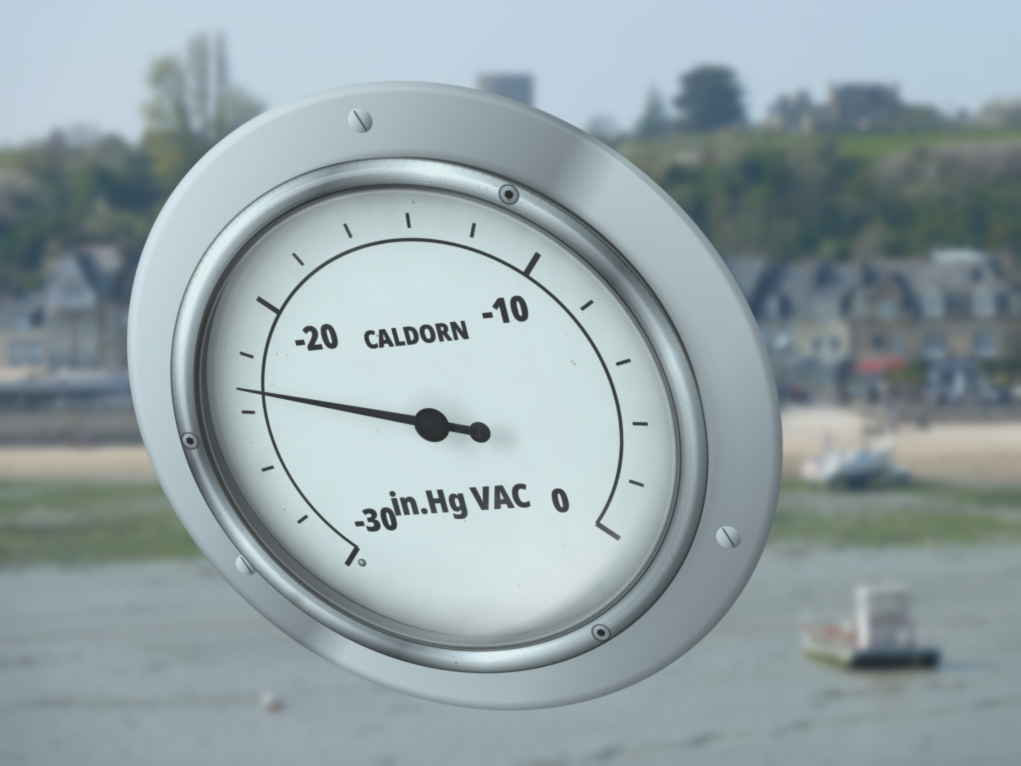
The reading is -23 inHg
